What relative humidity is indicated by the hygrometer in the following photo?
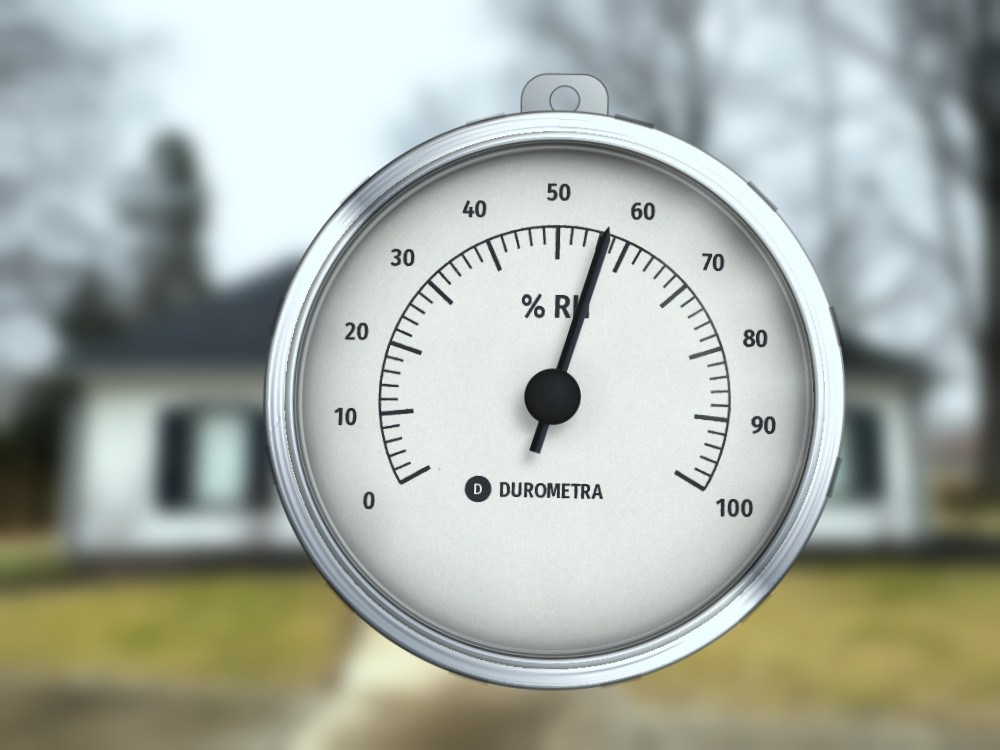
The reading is 57 %
